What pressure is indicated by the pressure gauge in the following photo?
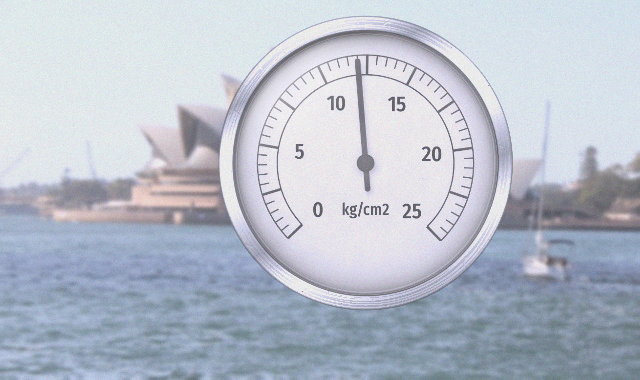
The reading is 12 kg/cm²
